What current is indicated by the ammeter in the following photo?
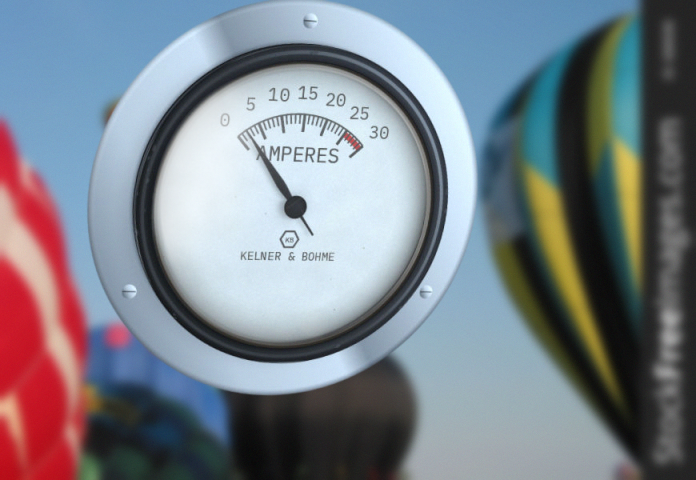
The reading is 2 A
